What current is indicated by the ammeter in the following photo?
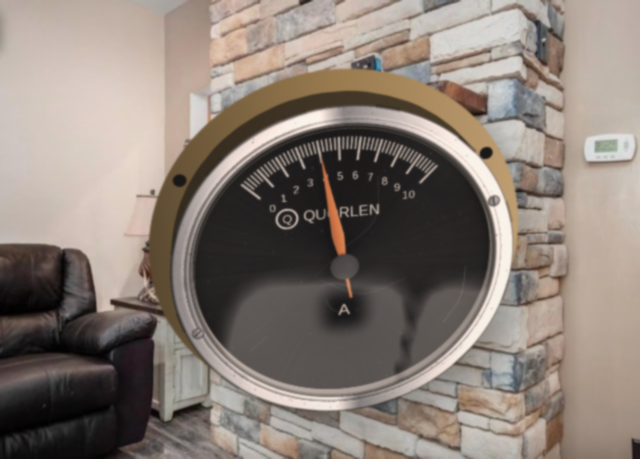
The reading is 4 A
